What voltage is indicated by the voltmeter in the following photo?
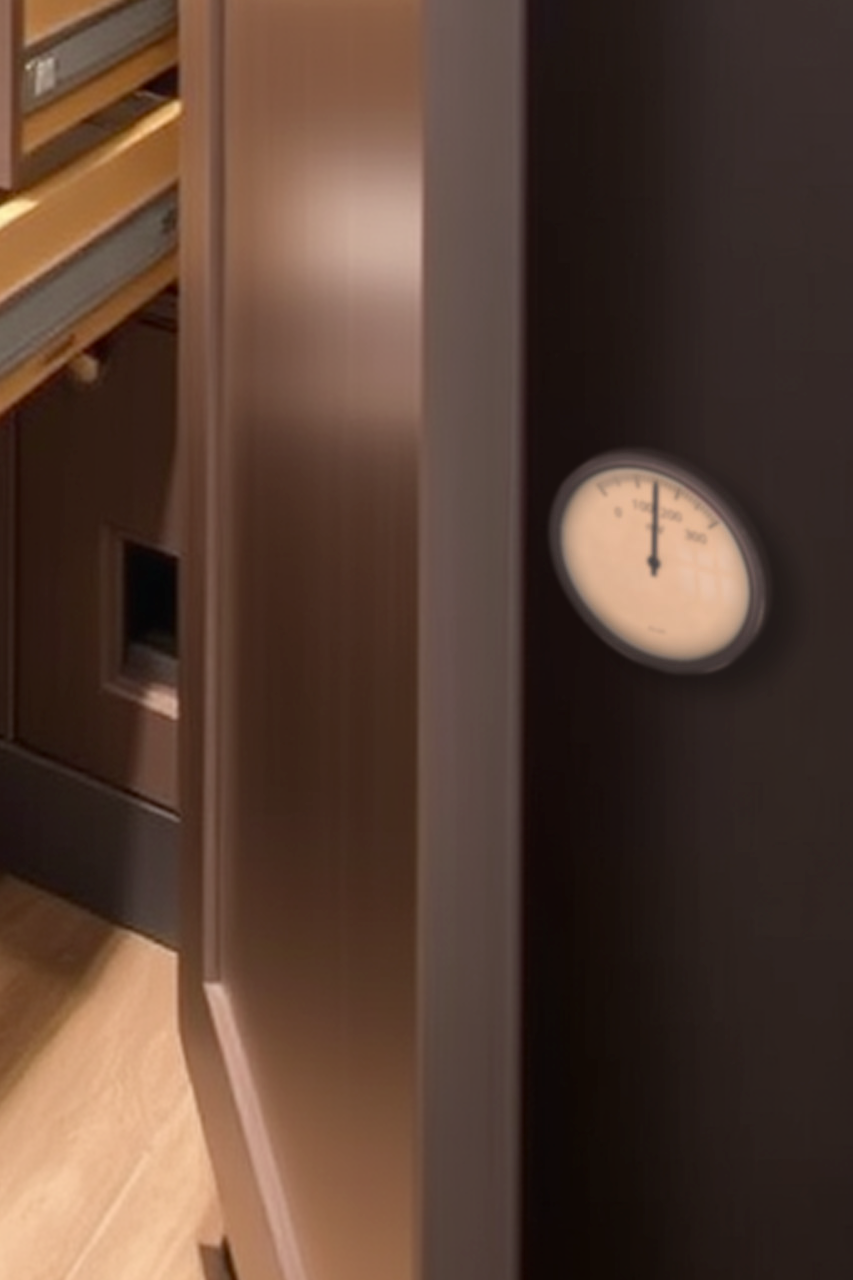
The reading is 150 mV
